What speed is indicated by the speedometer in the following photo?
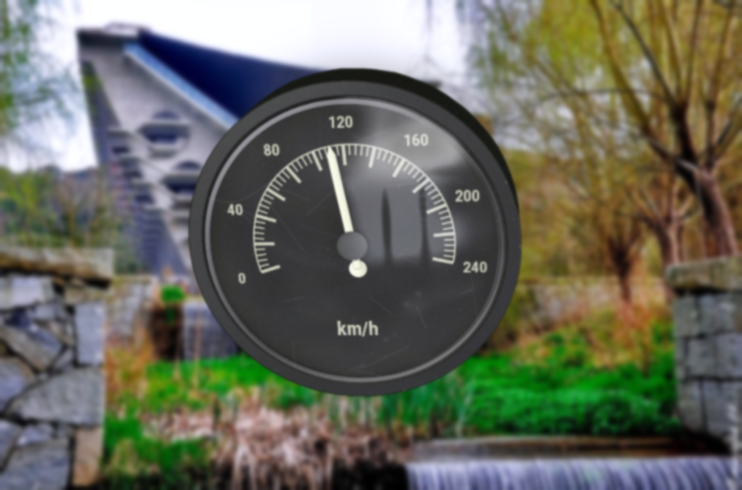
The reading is 112 km/h
